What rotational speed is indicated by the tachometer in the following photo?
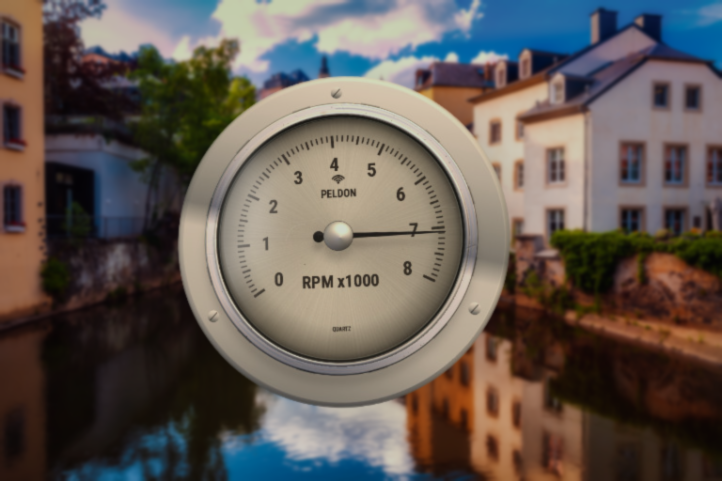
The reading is 7100 rpm
